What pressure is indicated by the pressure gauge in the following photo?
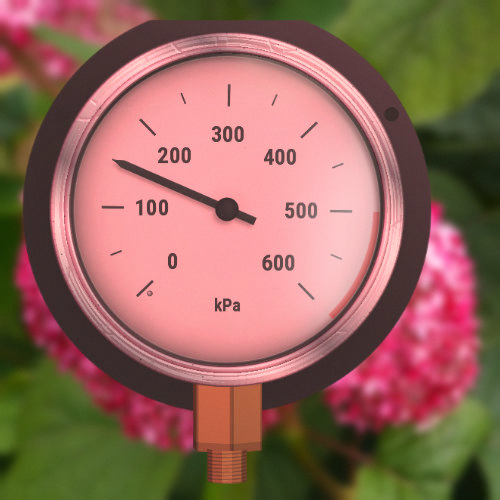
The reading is 150 kPa
